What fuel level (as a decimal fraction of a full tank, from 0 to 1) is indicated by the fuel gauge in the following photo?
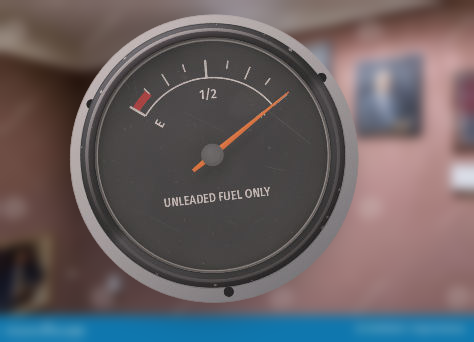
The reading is 1
